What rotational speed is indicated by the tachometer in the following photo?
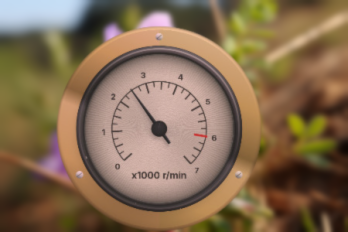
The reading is 2500 rpm
